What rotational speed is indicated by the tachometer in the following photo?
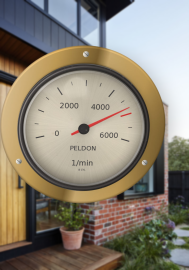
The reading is 4750 rpm
